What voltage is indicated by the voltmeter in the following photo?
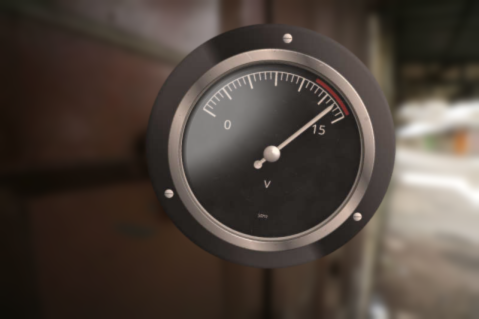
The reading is 13.5 V
